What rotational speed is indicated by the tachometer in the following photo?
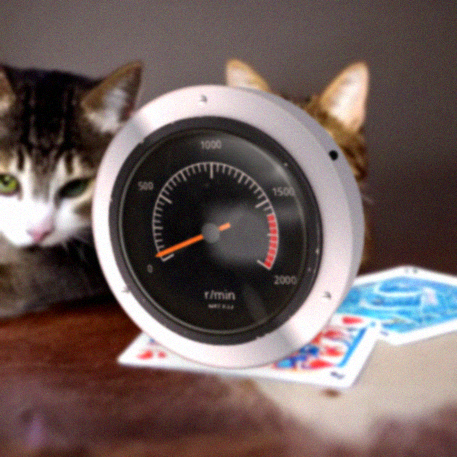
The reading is 50 rpm
